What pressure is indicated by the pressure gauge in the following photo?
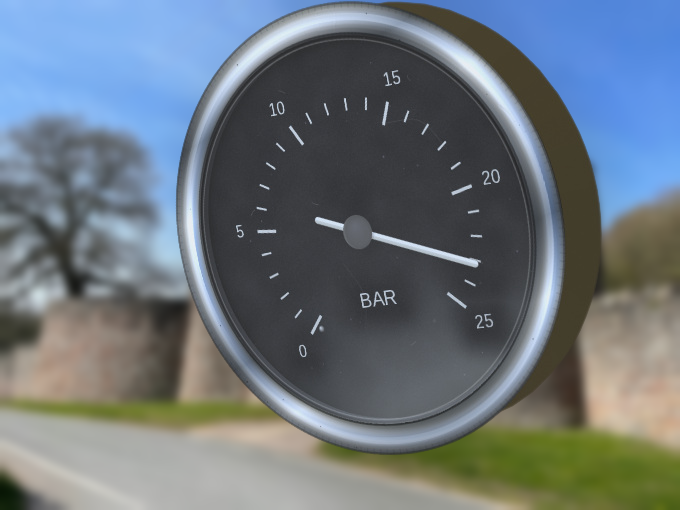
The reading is 23 bar
